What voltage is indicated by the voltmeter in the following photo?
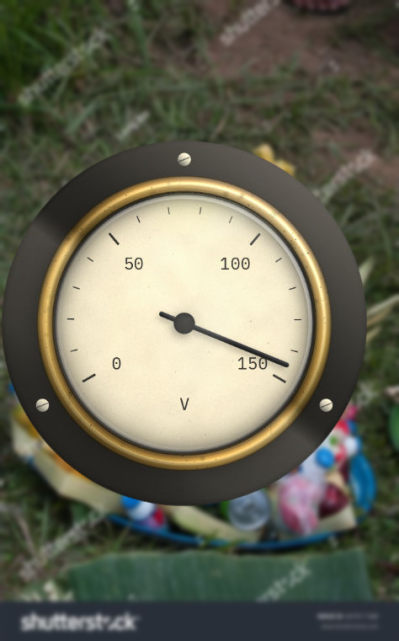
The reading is 145 V
